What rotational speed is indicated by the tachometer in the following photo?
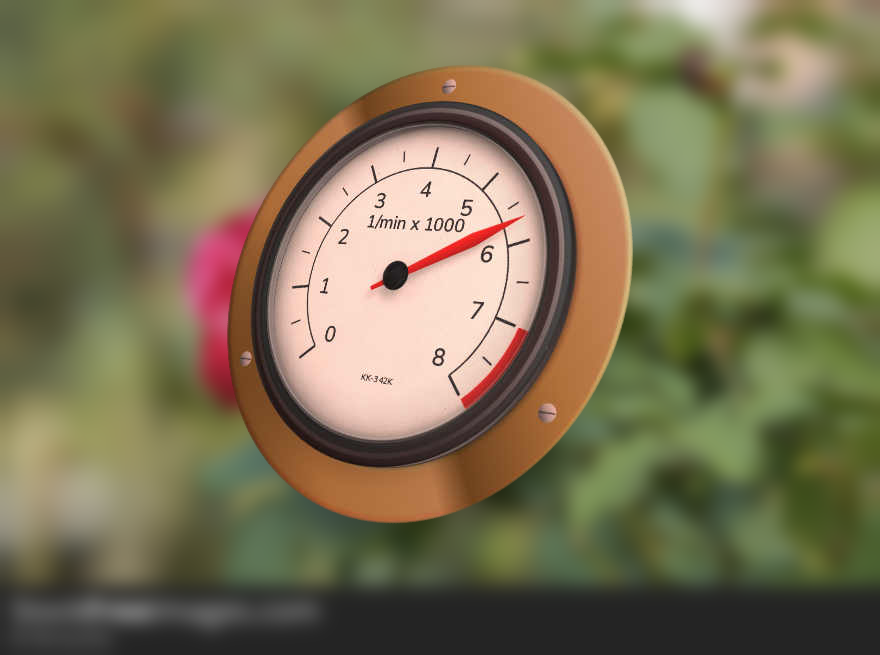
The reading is 5750 rpm
